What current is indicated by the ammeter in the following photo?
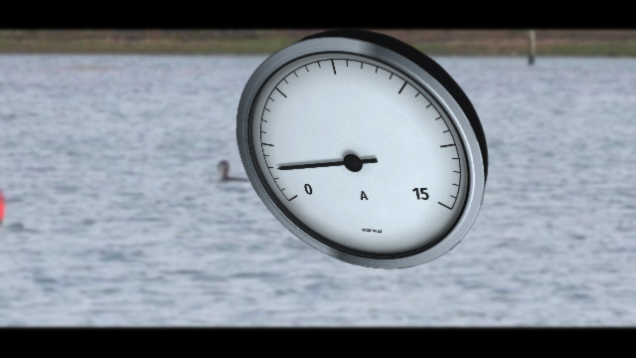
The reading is 1.5 A
